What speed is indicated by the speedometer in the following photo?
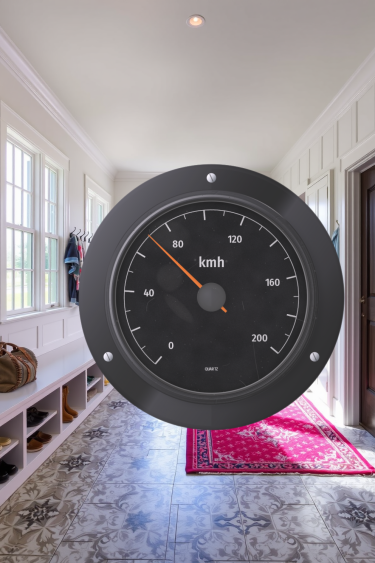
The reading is 70 km/h
